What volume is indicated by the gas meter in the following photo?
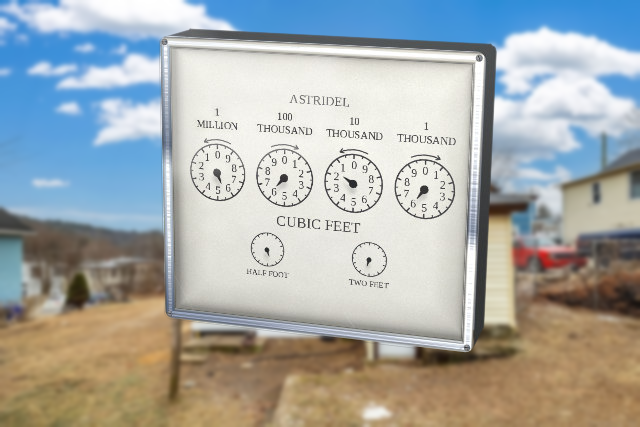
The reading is 561600 ft³
